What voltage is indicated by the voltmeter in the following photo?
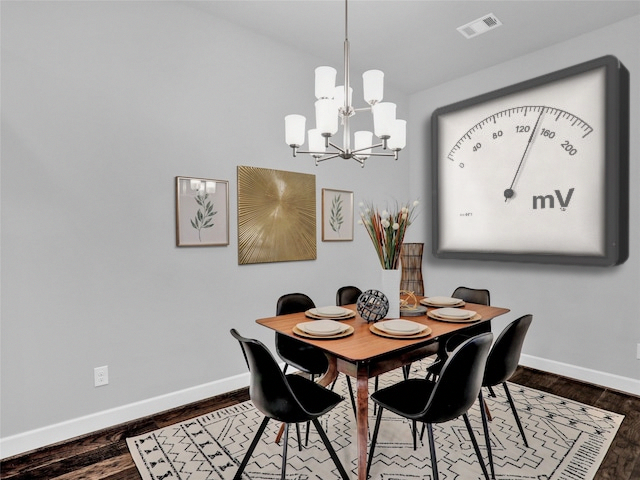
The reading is 140 mV
